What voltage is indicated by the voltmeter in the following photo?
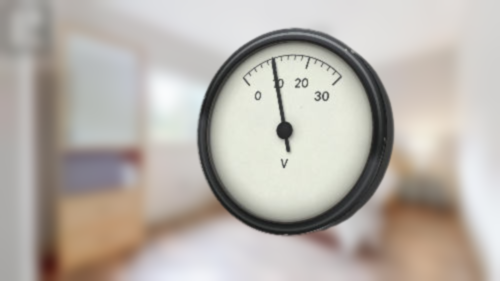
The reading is 10 V
